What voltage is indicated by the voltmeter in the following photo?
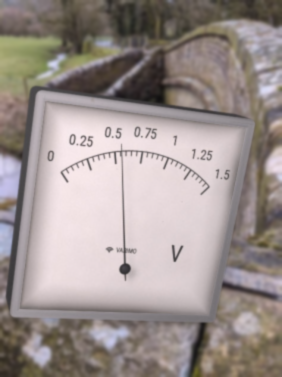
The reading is 0.55 V
